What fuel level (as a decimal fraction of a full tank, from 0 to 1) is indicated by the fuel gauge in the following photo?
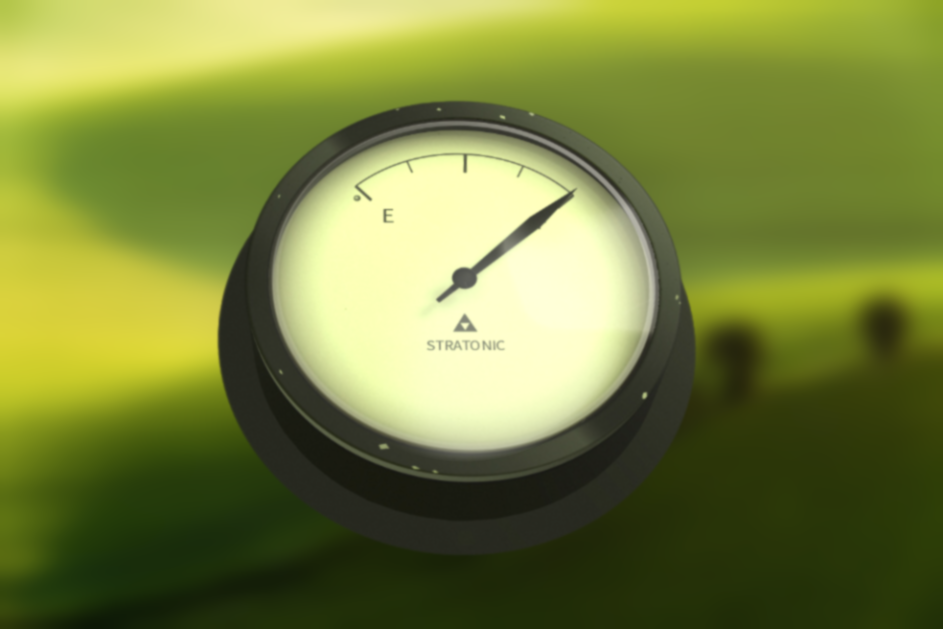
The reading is 1
